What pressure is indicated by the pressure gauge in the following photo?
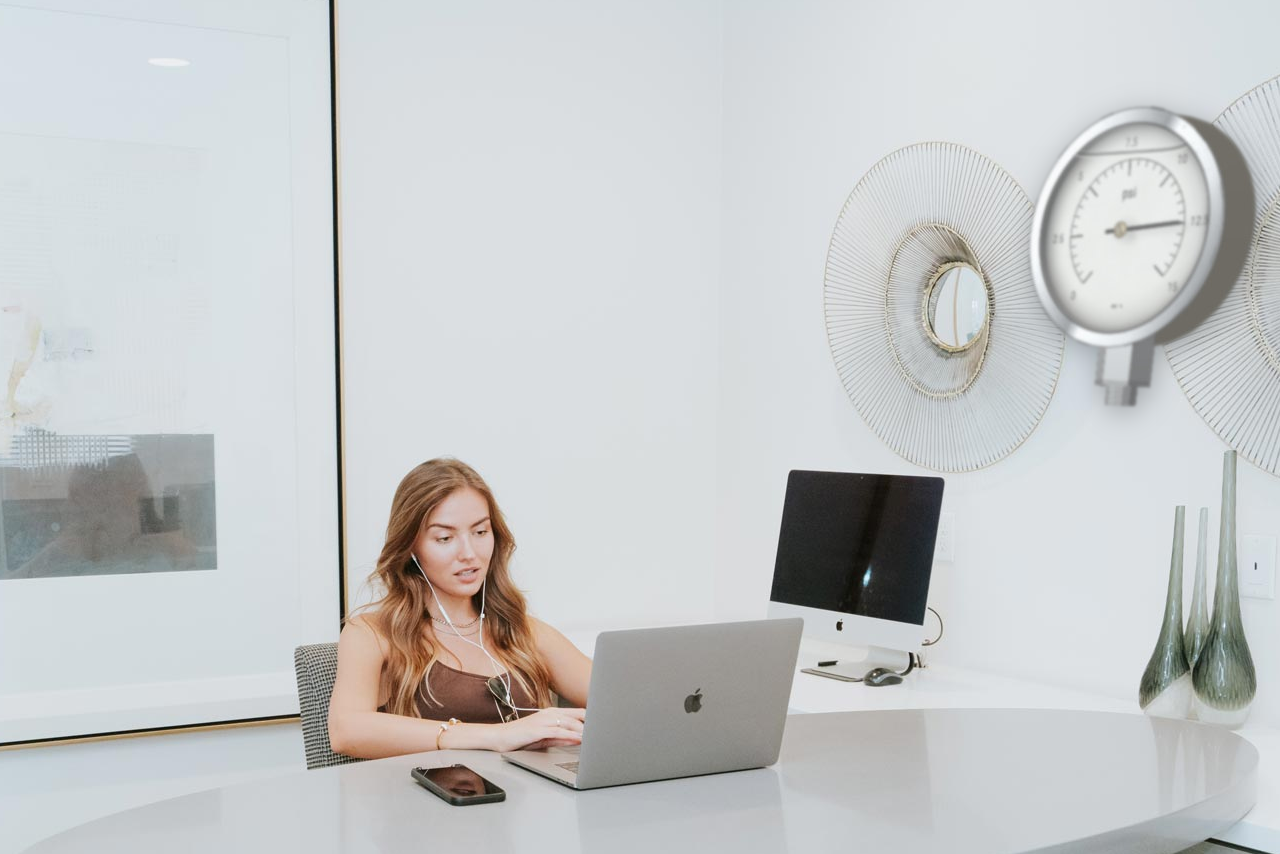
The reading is 12.5 psi
